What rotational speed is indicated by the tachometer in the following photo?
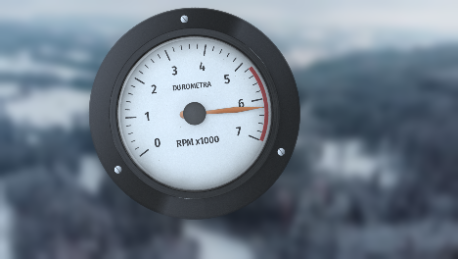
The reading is 6200 rpm
